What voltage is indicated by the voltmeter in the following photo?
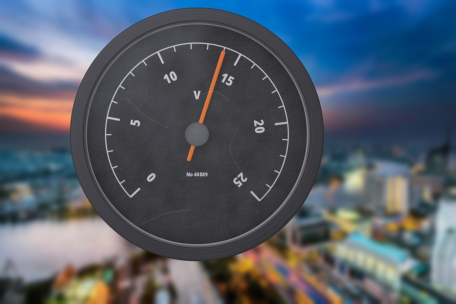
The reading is 14 V
